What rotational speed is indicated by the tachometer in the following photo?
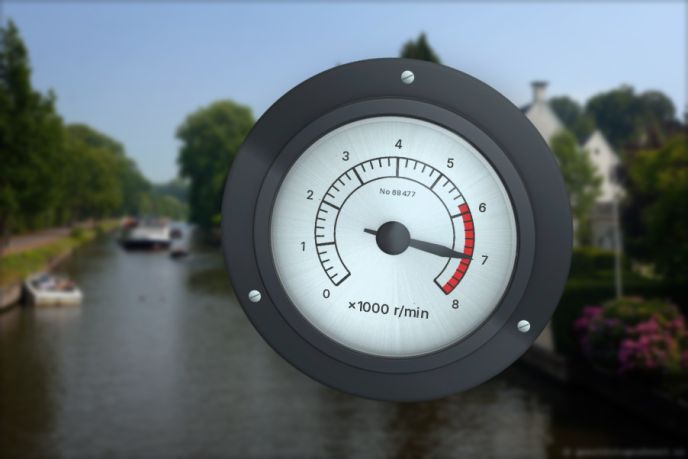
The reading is 7000 rpm
